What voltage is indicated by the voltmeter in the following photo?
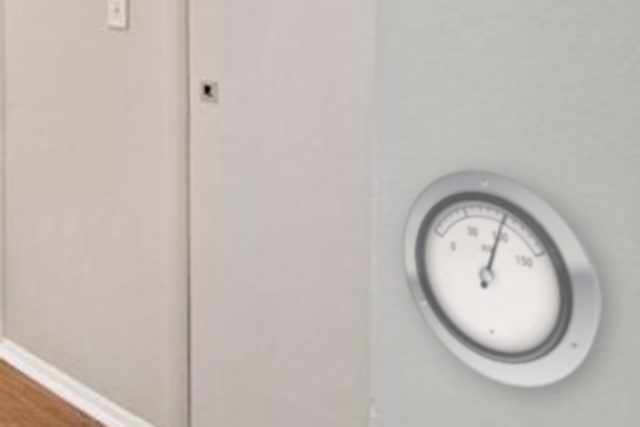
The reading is 100 mV
